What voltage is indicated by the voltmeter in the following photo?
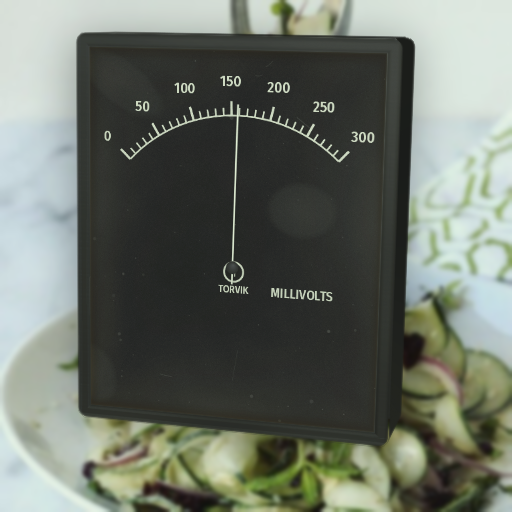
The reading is 160 mV
